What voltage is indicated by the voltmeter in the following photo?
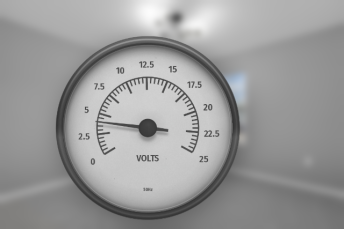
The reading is 4 V
